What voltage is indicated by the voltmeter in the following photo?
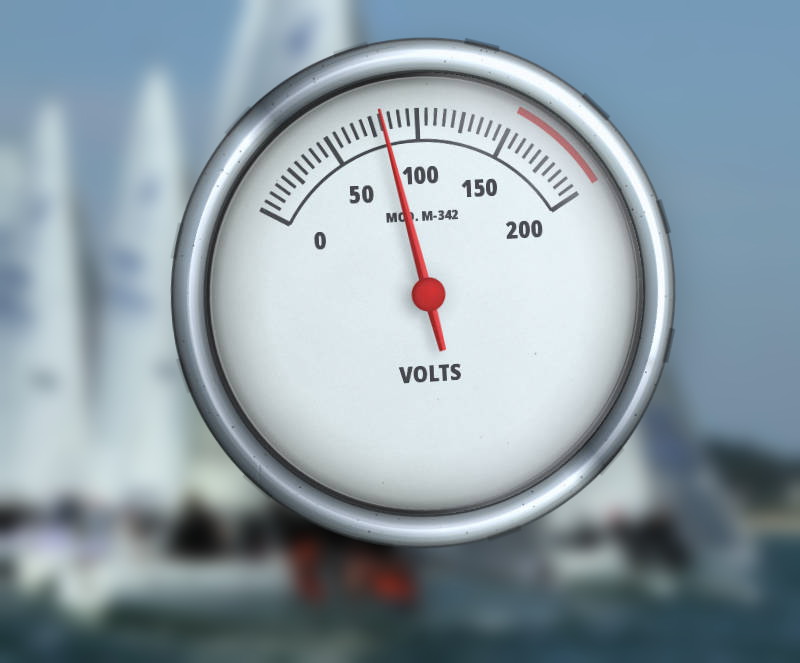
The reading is 80 V
